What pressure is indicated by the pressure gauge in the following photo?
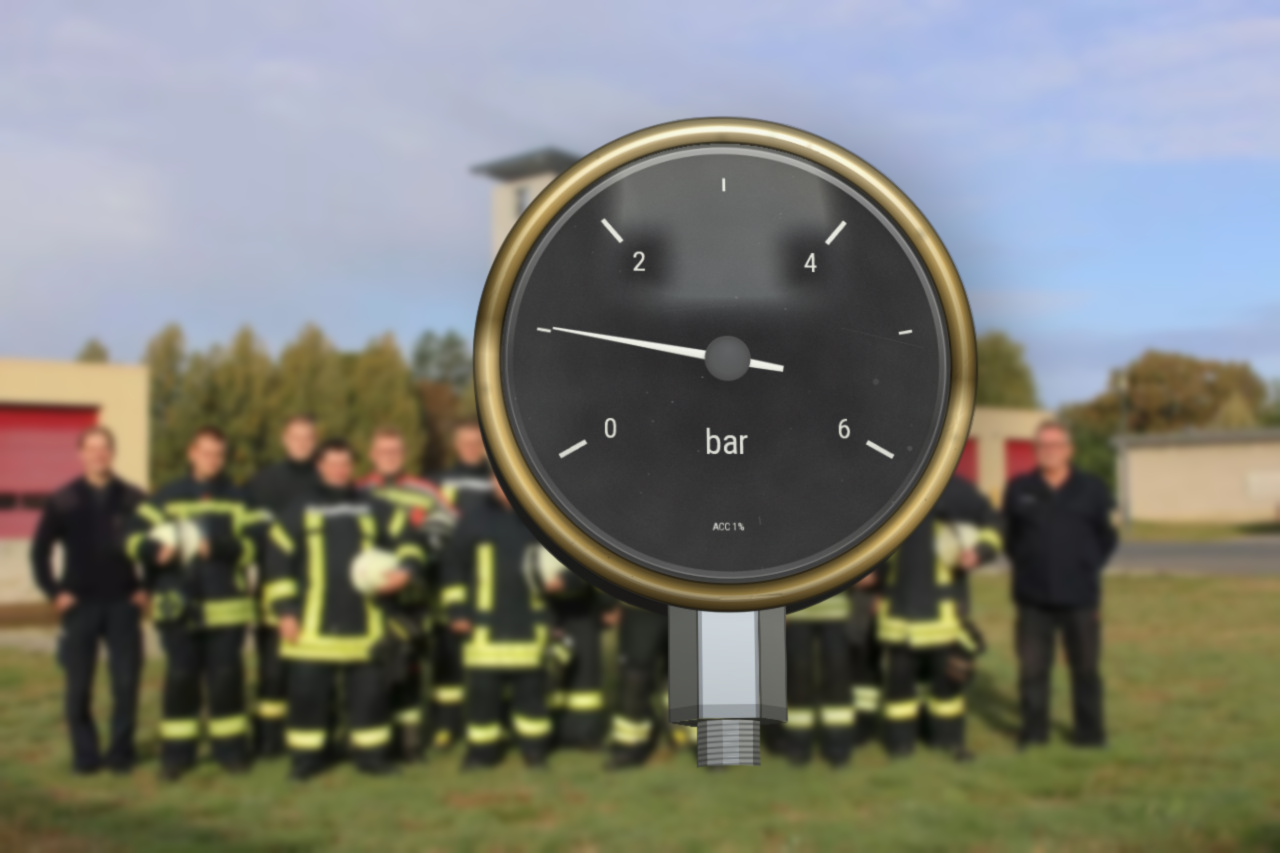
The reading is 1 bar
